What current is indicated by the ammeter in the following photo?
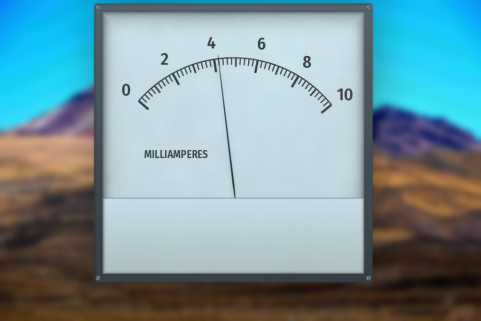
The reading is 4.2 mA
